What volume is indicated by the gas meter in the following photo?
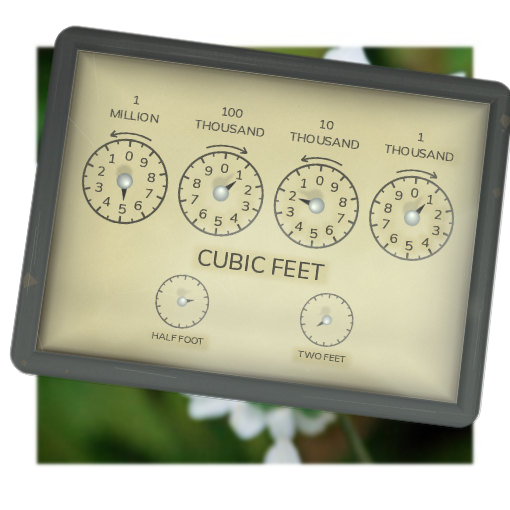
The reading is 512100 ft³
